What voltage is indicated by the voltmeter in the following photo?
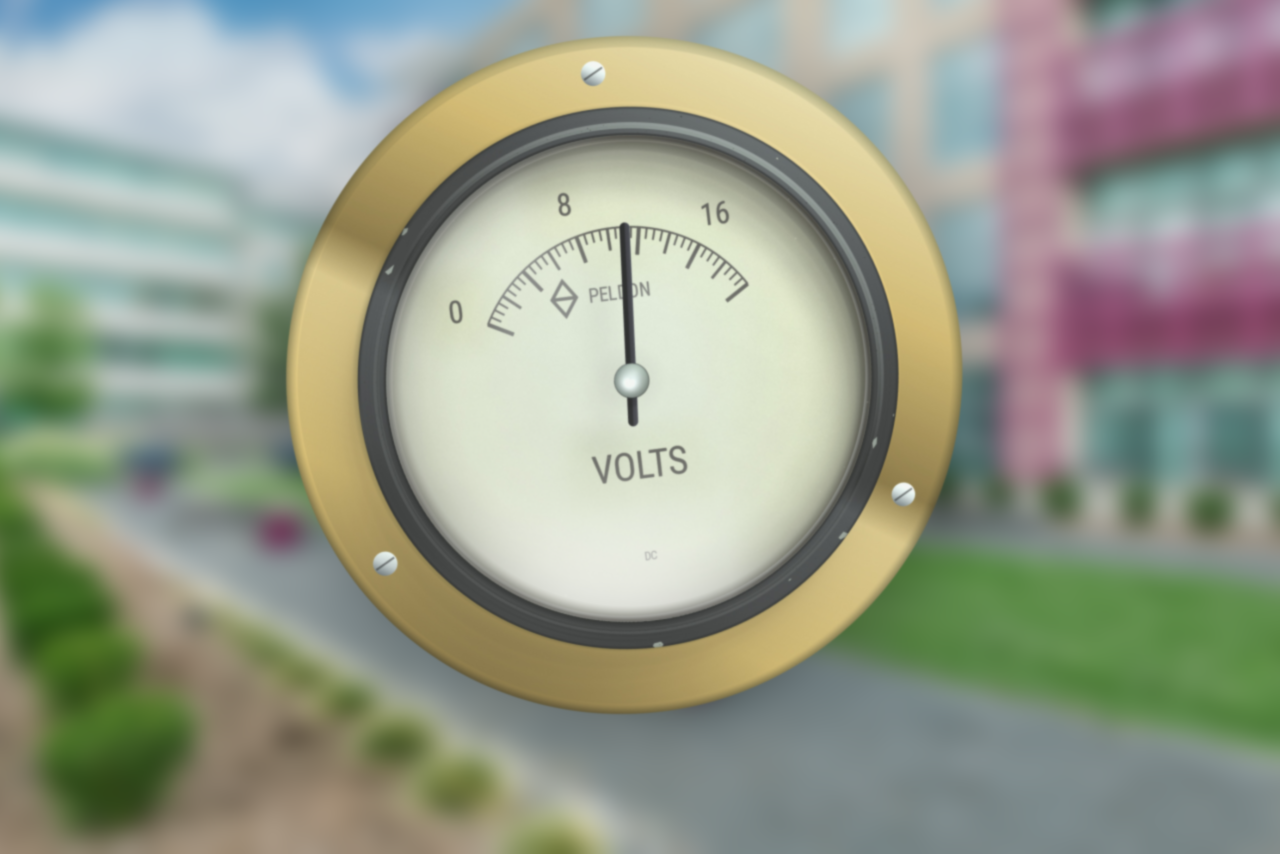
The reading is 11 V
